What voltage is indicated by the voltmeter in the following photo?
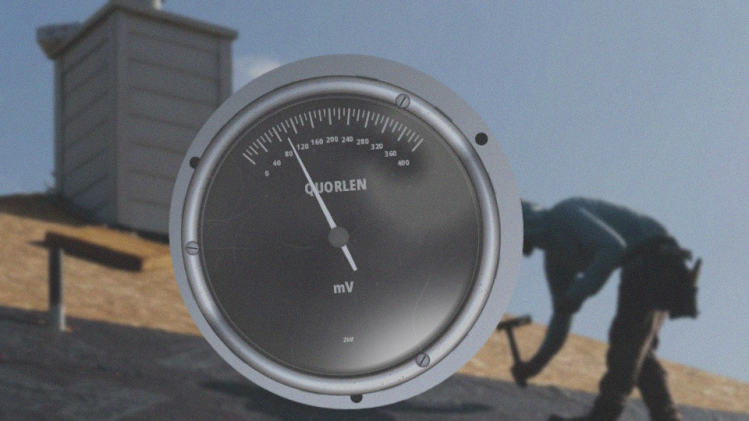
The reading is 100 mV
